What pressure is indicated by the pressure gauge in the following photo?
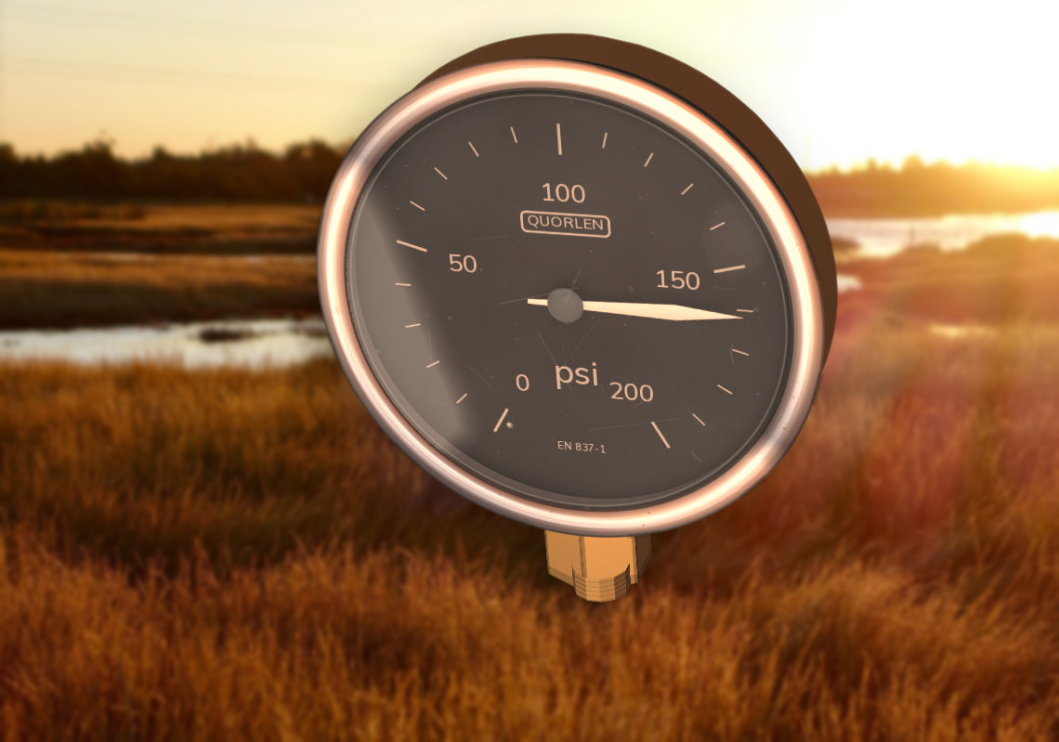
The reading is 160 psi
